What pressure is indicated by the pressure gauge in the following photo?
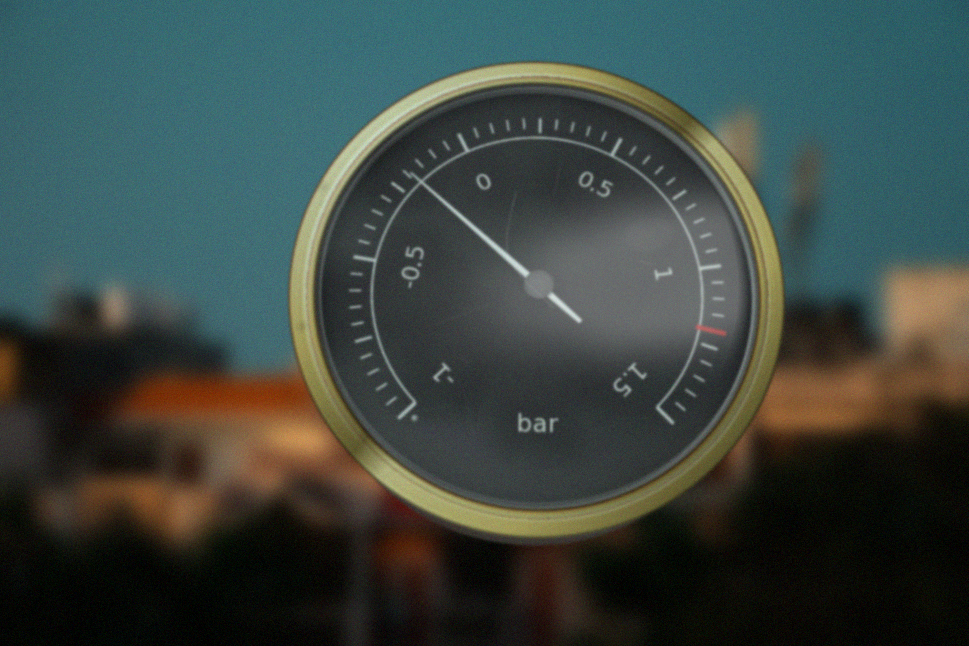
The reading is -0.2 bar
